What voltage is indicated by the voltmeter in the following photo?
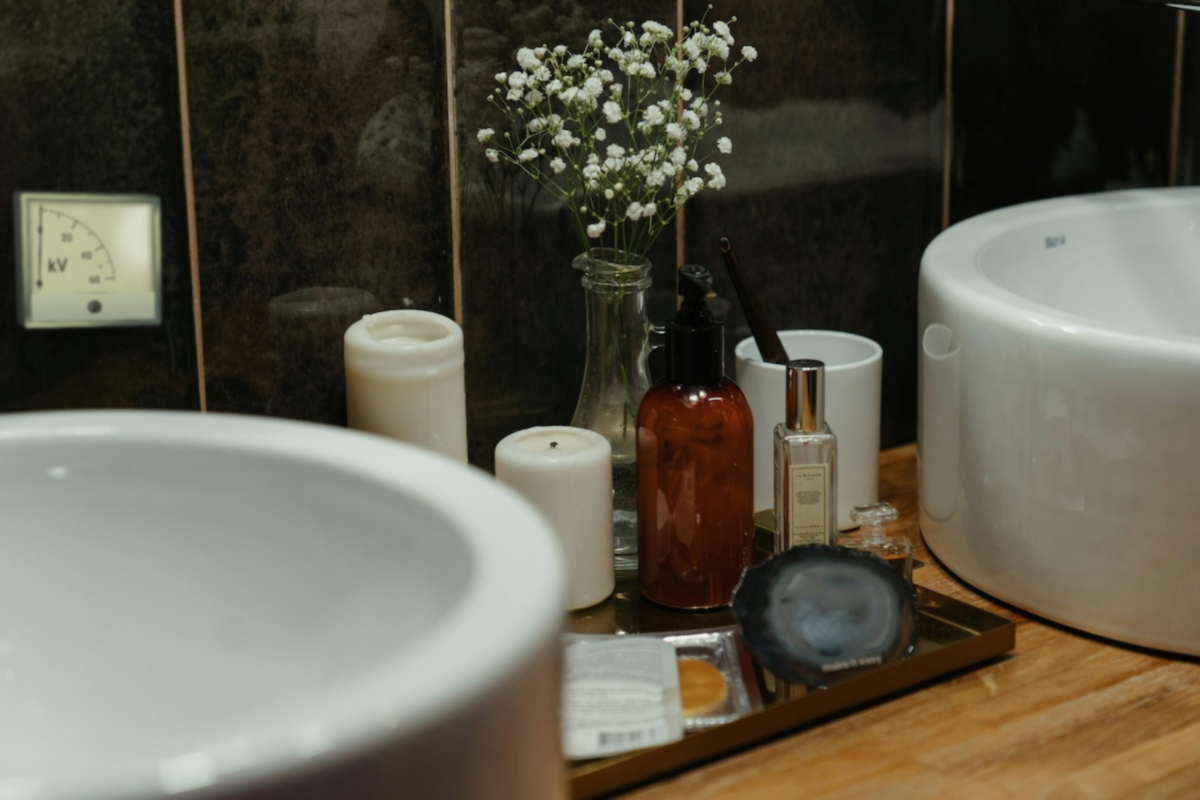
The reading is 0 kV
